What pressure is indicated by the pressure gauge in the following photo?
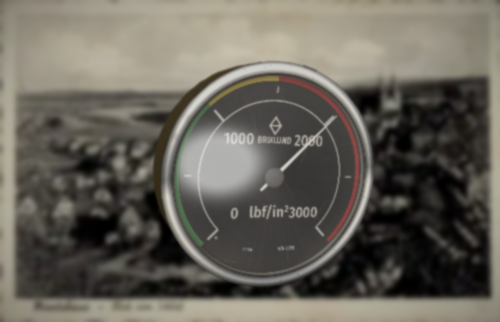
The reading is 2000 psi
